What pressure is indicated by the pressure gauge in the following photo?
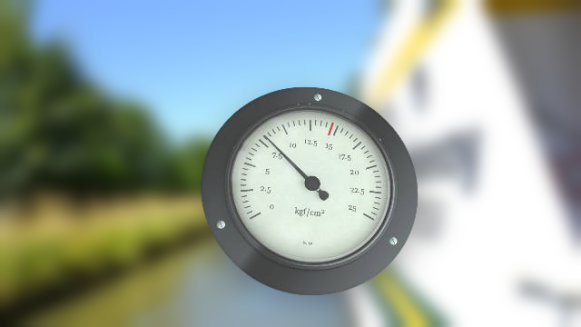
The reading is 8 kg/cm²
